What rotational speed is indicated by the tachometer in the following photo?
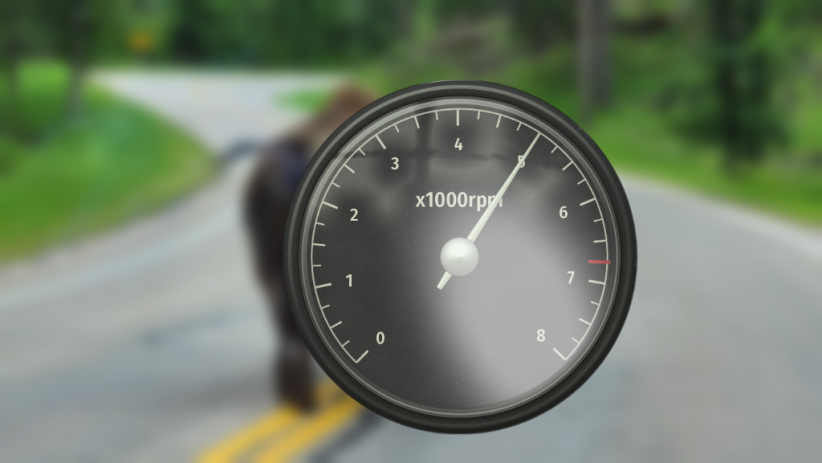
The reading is 5000 rpm
